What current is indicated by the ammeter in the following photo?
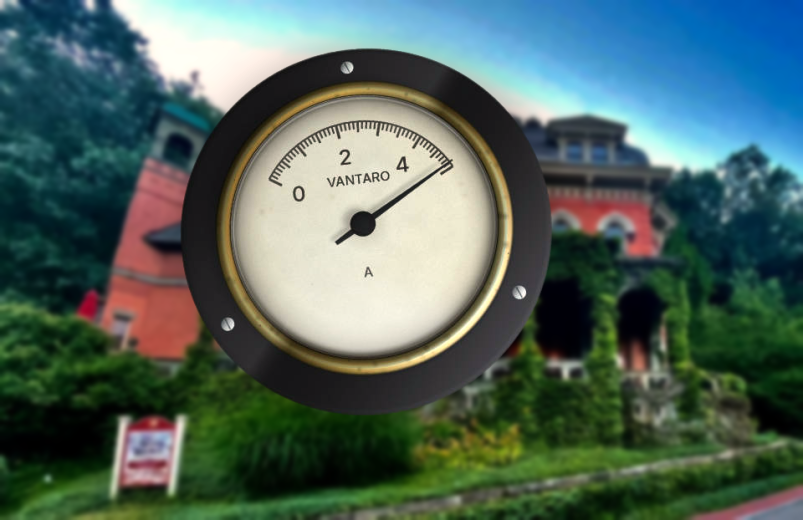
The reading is 4.9 A
